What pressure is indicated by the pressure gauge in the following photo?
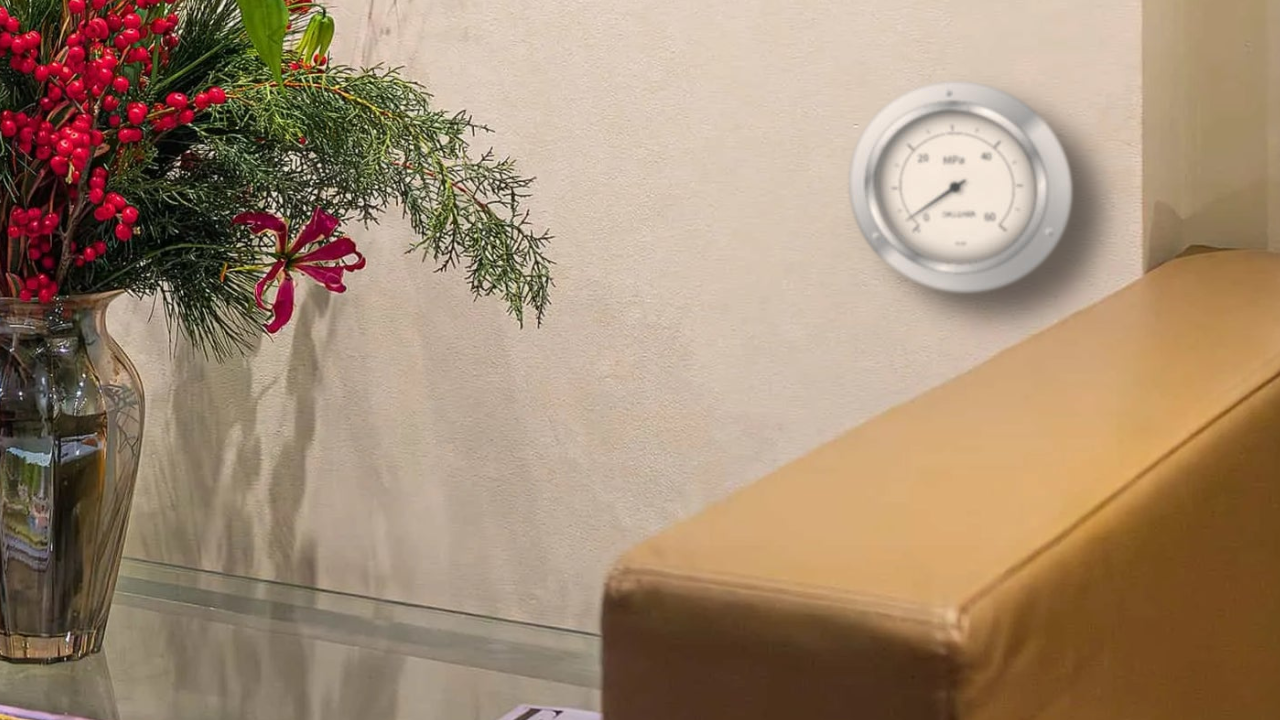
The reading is 2.5 MPa
